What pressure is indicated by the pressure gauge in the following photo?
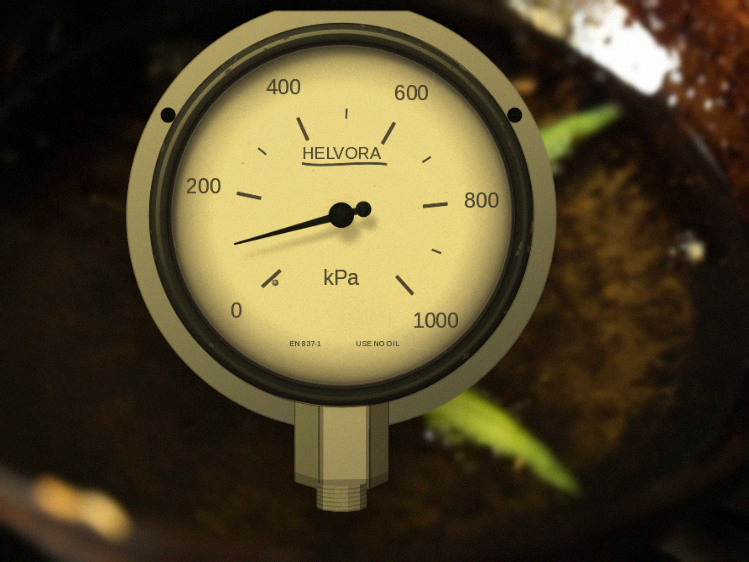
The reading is 100 kPa
